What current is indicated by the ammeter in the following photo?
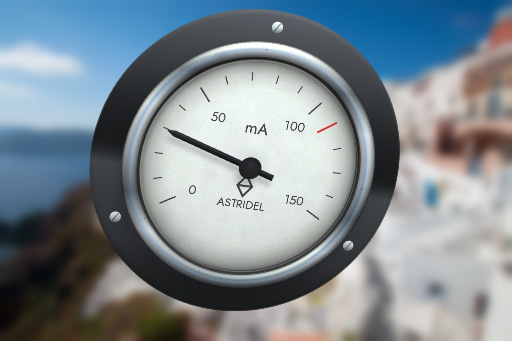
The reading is 30 mA
